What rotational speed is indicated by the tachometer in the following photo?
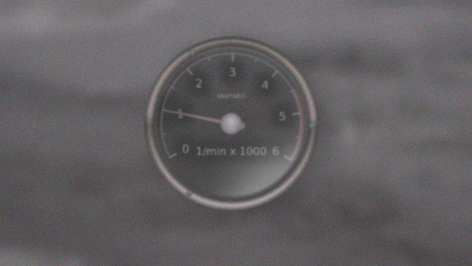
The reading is 1000 rpm
